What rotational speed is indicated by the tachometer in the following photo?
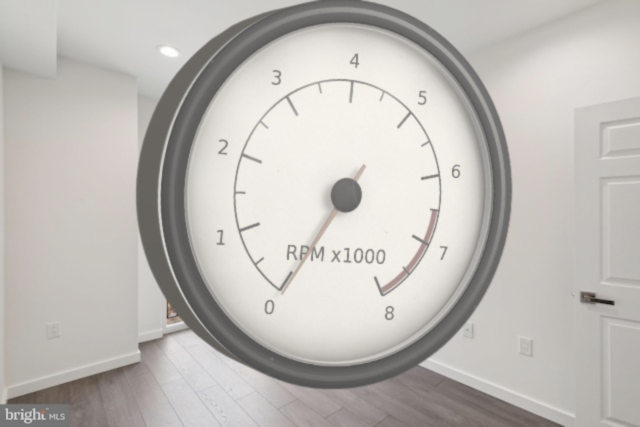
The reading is 0 rpm
